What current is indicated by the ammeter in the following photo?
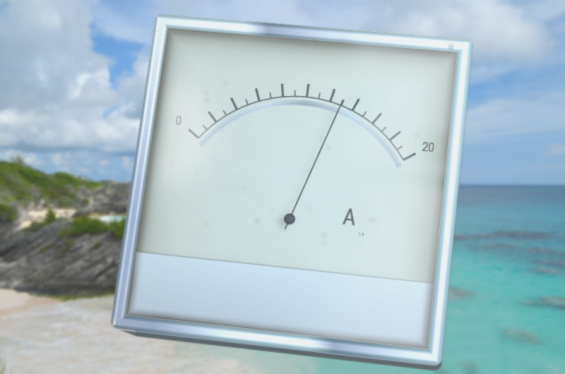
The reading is 13 A
